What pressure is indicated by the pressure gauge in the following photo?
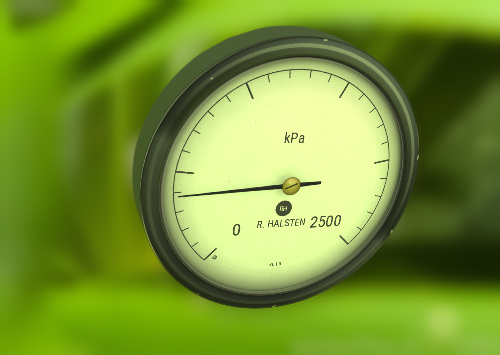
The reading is 400 kPa
